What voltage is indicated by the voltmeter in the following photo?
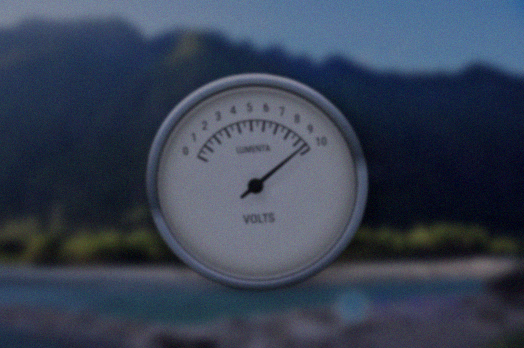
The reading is 9.5 V
